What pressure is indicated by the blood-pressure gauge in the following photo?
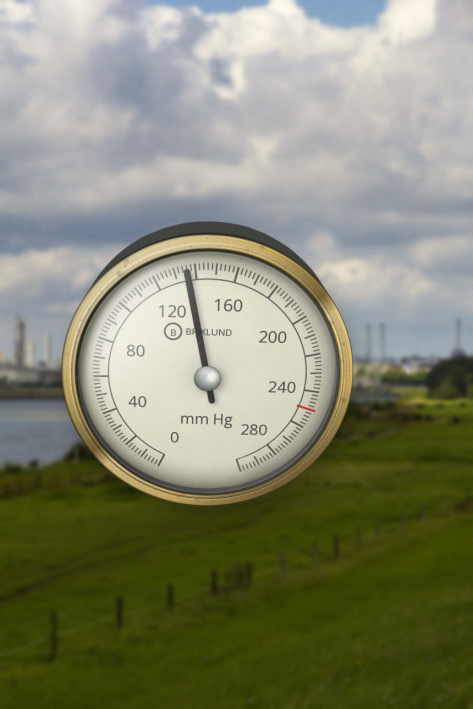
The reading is 136 mmHg
